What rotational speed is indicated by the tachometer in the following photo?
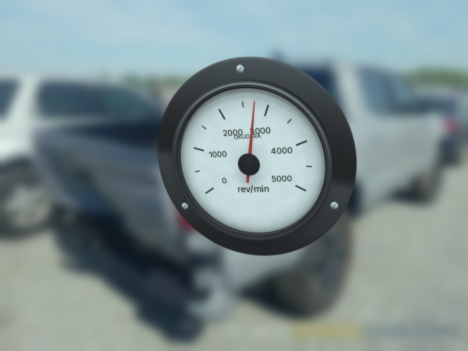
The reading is 2750 rpm
